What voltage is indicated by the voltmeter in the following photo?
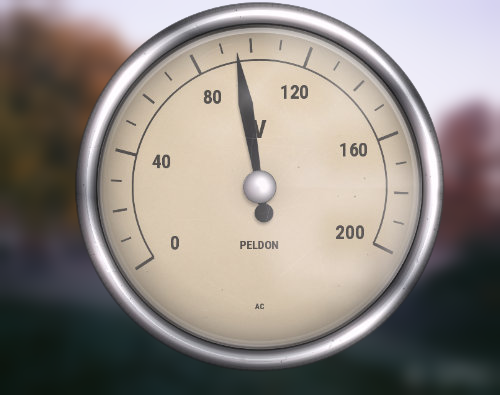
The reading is 95 V
